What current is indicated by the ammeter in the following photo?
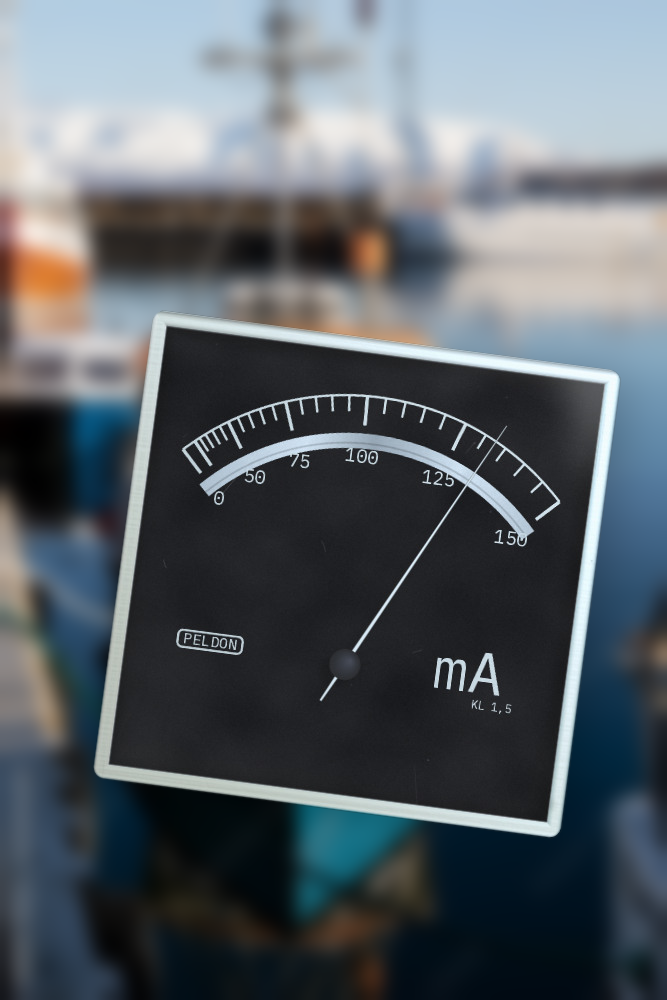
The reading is 132.5 mA
